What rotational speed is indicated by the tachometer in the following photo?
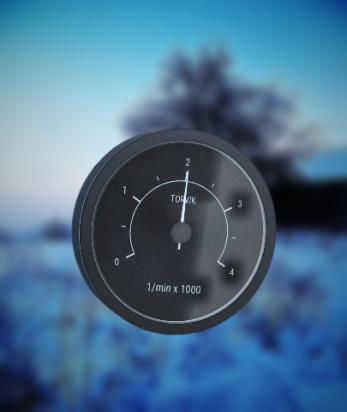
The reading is 2000 rpm
